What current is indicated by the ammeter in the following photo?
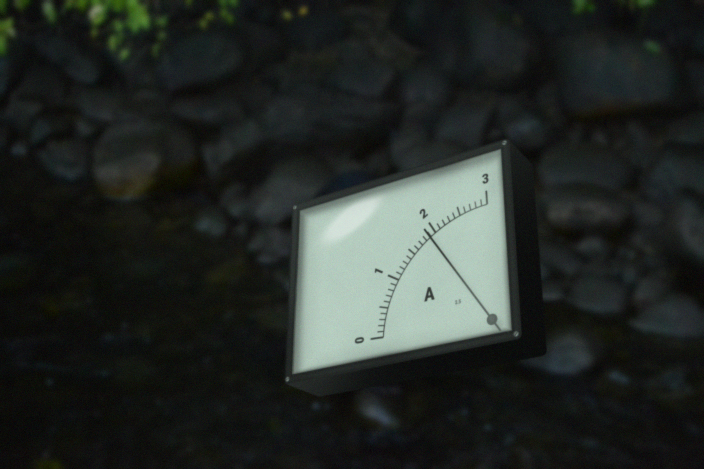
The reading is 1.9 A
